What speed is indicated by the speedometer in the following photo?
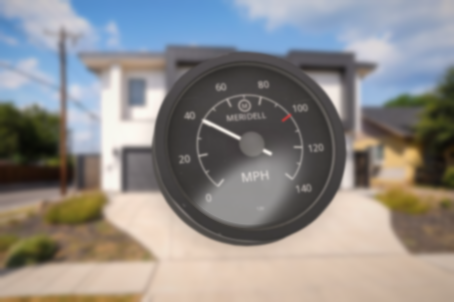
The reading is 40 mph
